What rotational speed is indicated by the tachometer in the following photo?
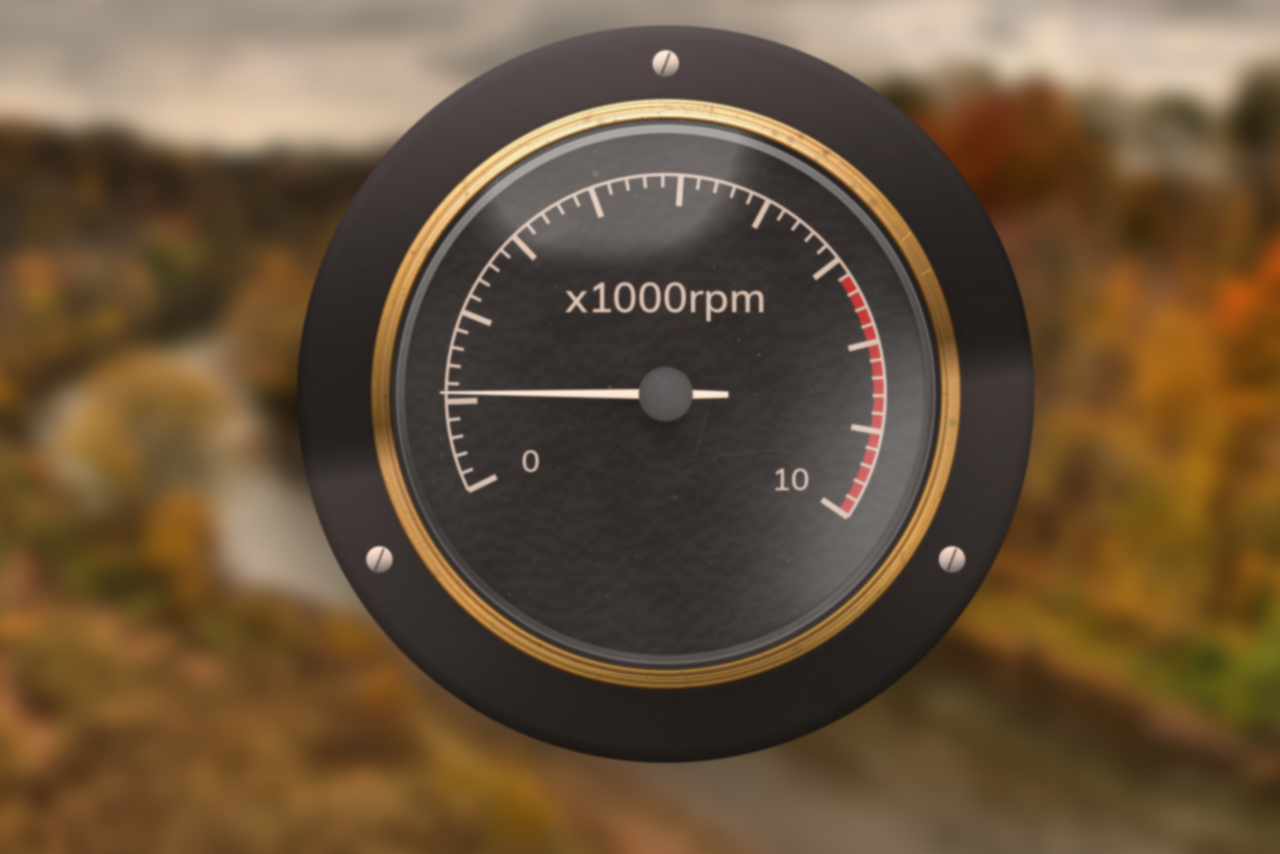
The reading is 1100 rpm
